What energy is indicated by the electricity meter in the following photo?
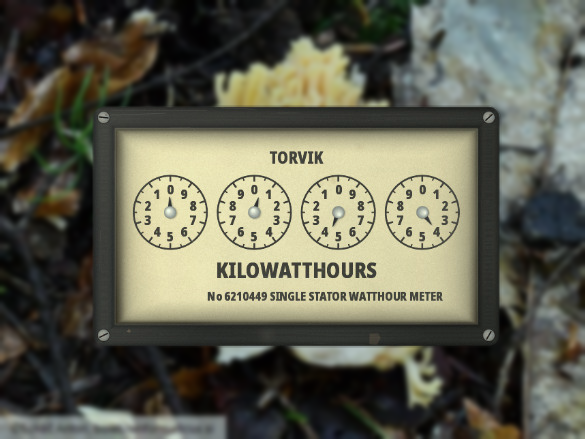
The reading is 44 kWh
